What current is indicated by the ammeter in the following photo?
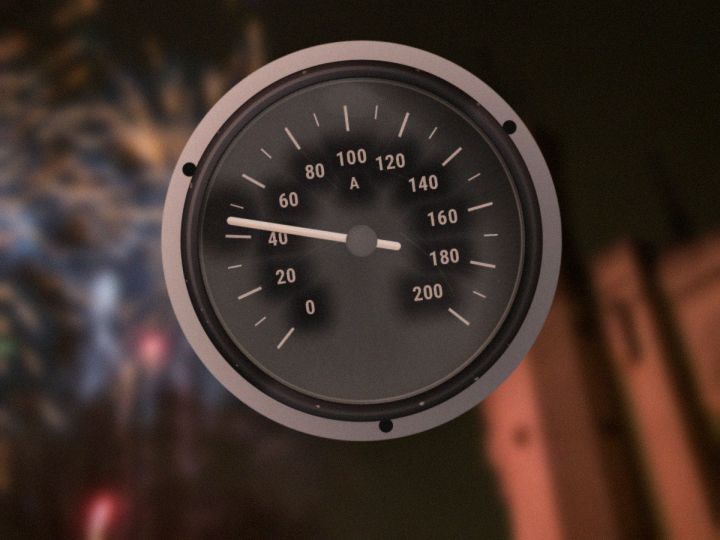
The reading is 45 A
